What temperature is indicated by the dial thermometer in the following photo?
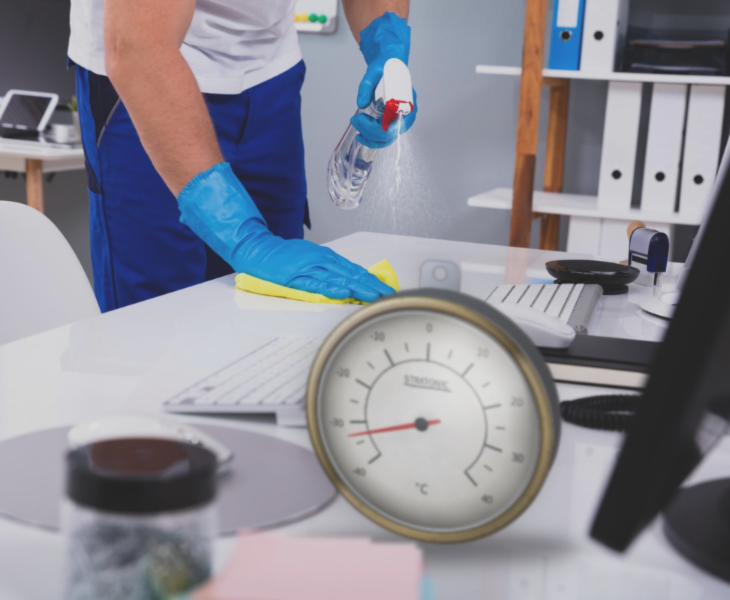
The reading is -32.5 °C
